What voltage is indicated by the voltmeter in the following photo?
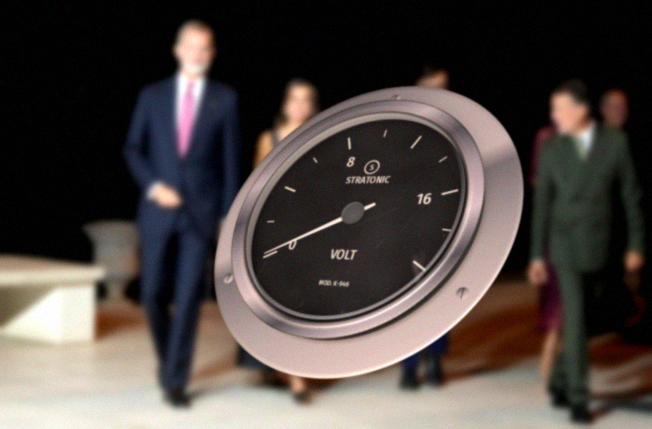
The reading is 0 V
